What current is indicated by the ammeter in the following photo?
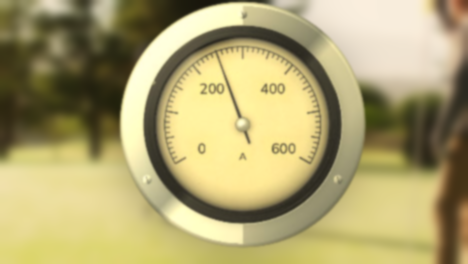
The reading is 250 A
